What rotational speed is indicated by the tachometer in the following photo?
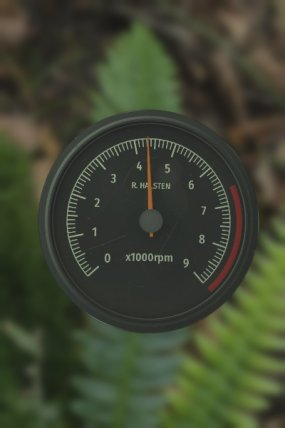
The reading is 4300 rpm
